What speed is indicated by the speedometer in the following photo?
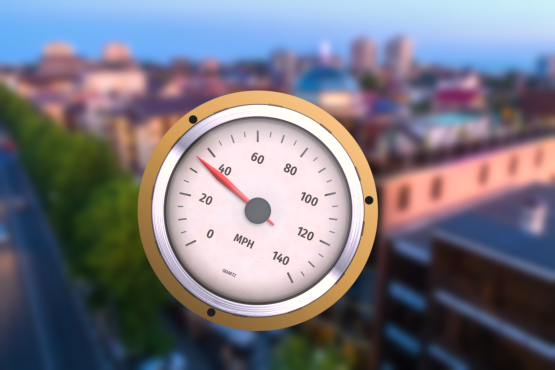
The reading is 35 mph
